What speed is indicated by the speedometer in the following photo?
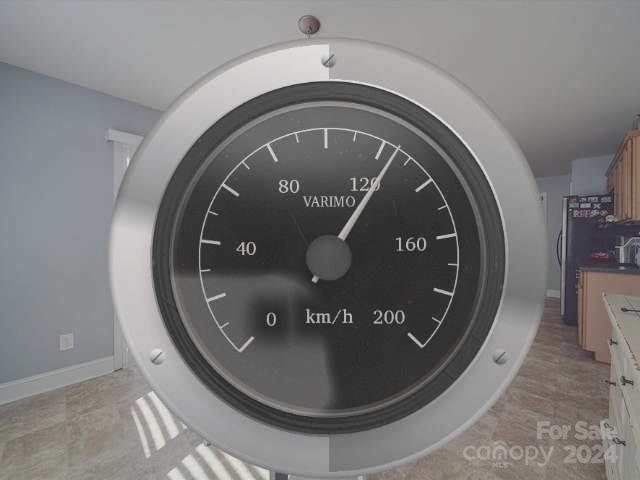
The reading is 125 km/h
